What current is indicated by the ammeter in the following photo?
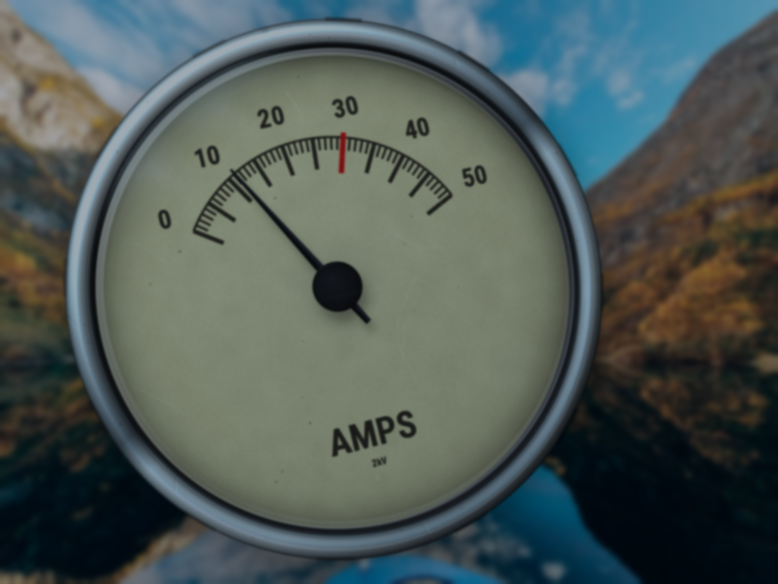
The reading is 11 A
